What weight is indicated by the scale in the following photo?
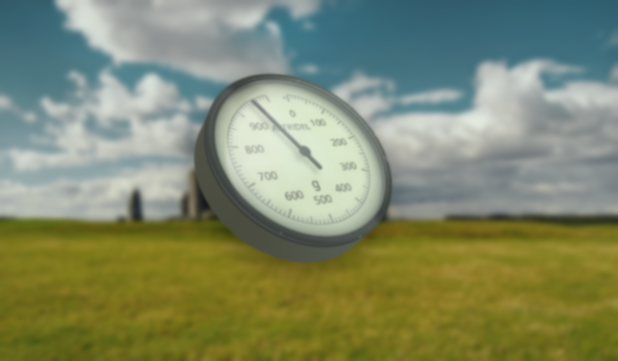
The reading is 950 g
